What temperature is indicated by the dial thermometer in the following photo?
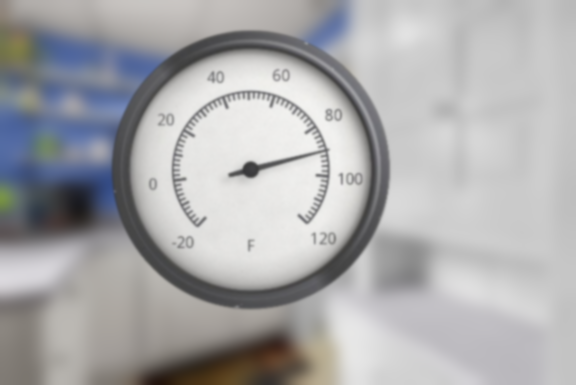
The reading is 90 °F
